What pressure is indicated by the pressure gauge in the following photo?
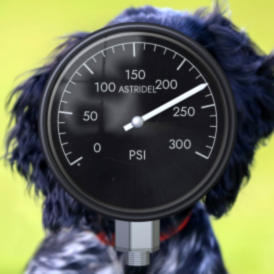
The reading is 230 psi
